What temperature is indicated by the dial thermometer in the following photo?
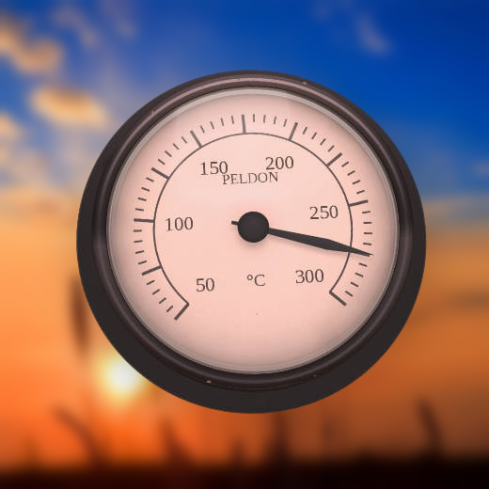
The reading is 275 °C
